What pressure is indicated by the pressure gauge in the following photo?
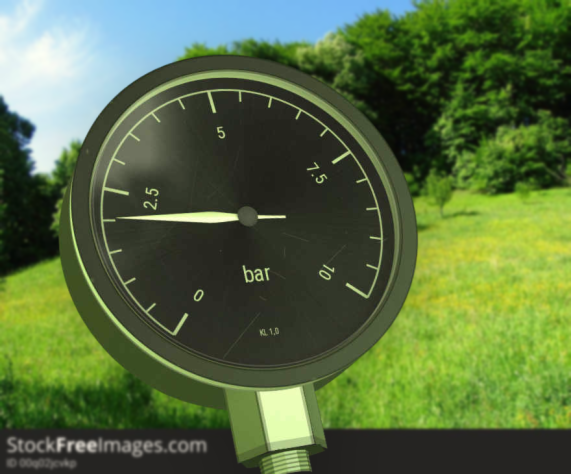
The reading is 2 bar
